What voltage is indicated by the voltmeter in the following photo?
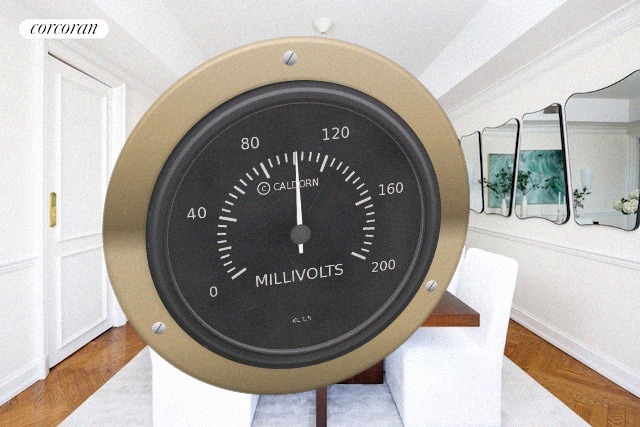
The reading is 100 mV
